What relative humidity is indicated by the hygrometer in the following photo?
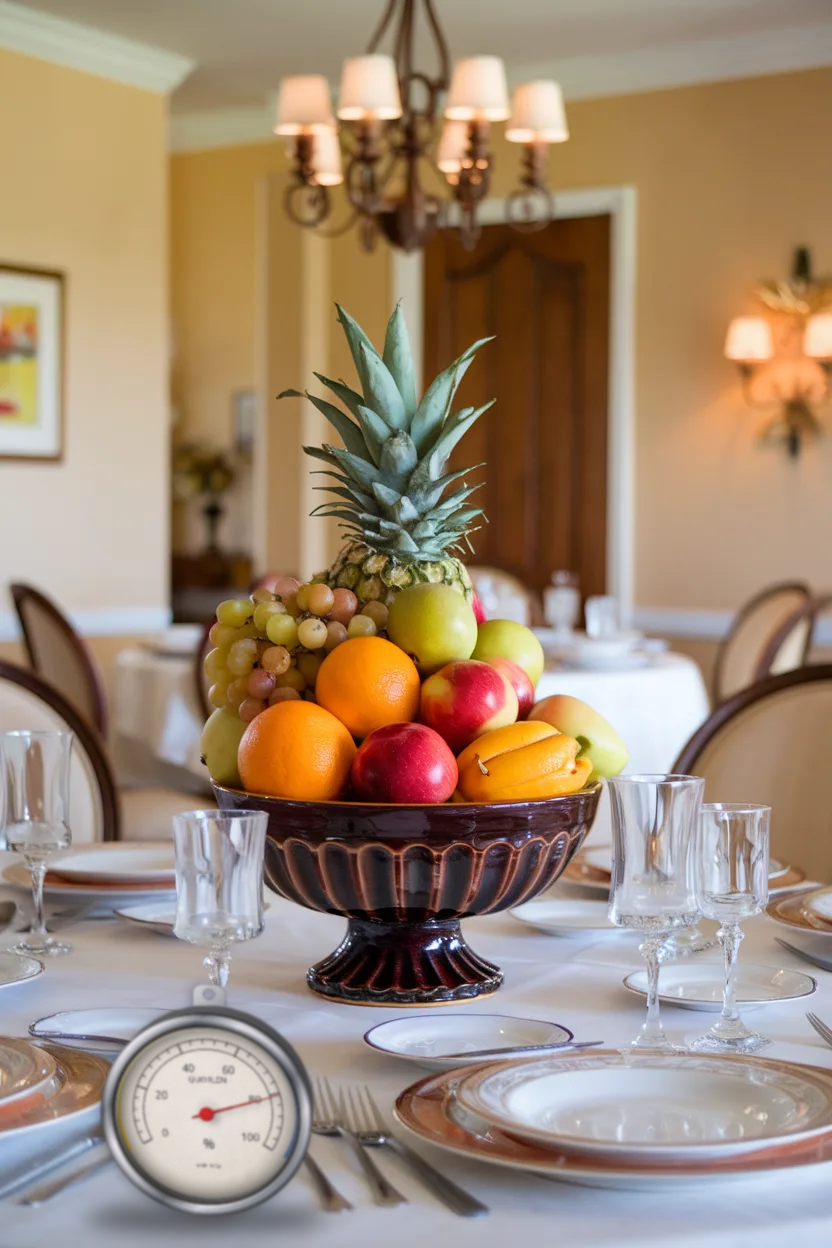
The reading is 80 %
